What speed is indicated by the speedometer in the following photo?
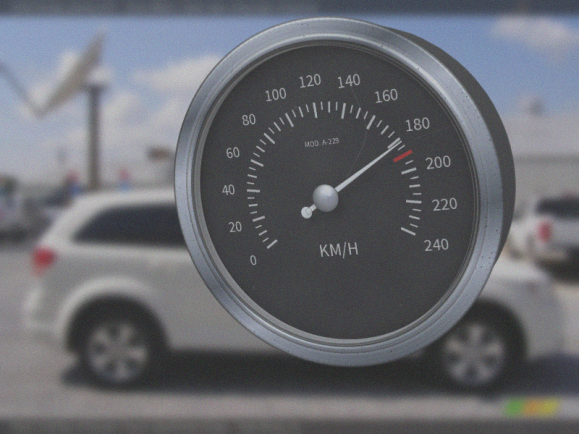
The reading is 182.5 km/h
